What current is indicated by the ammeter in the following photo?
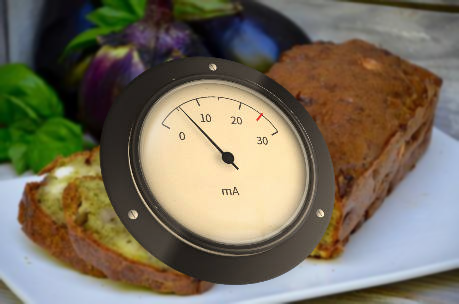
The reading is 5 mA
